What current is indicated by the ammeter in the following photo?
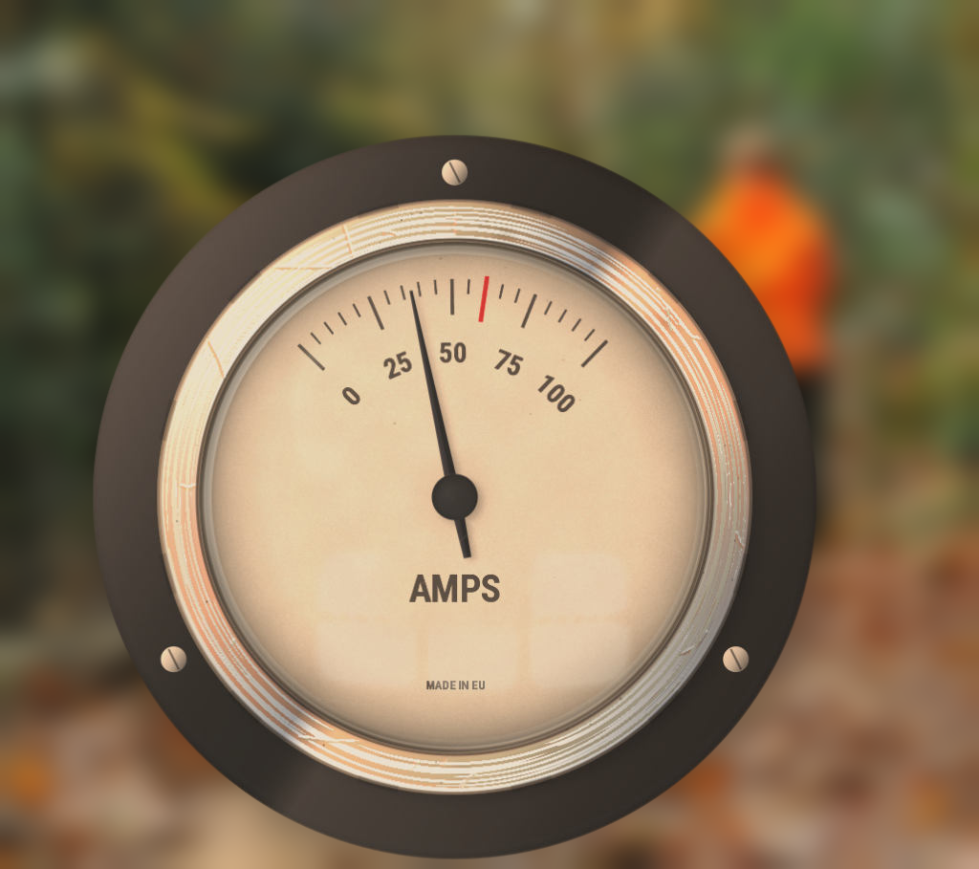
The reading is 37.5 A
